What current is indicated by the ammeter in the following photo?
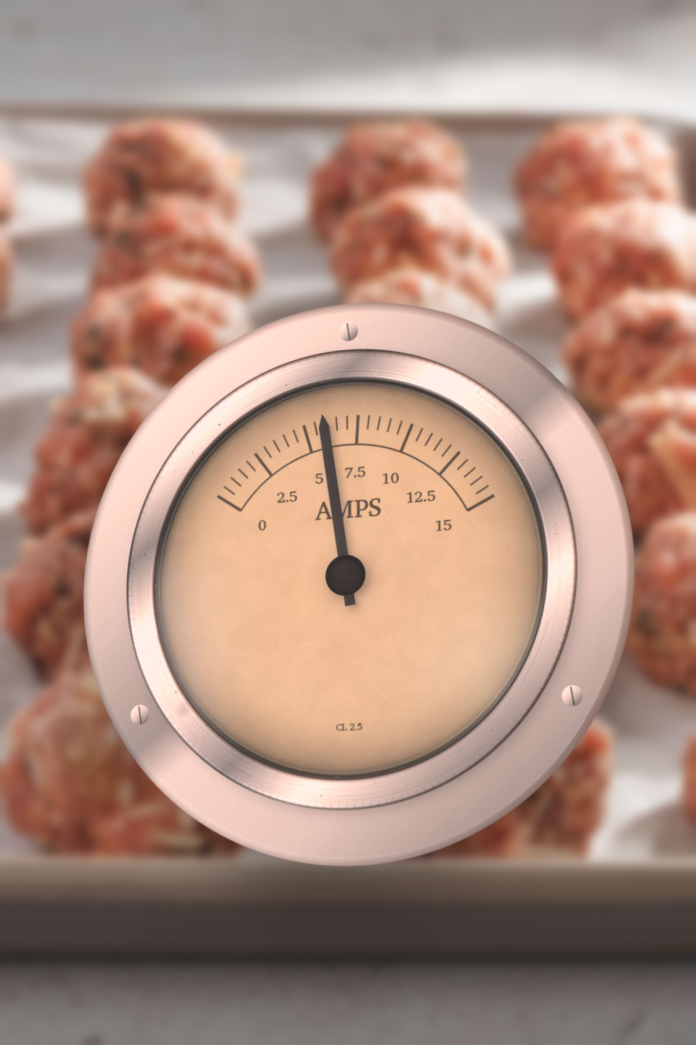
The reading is 6 A
